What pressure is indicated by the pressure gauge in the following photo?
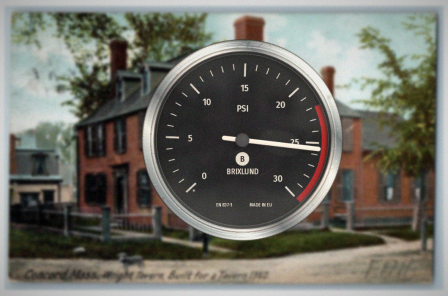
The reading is 25.5 psi
